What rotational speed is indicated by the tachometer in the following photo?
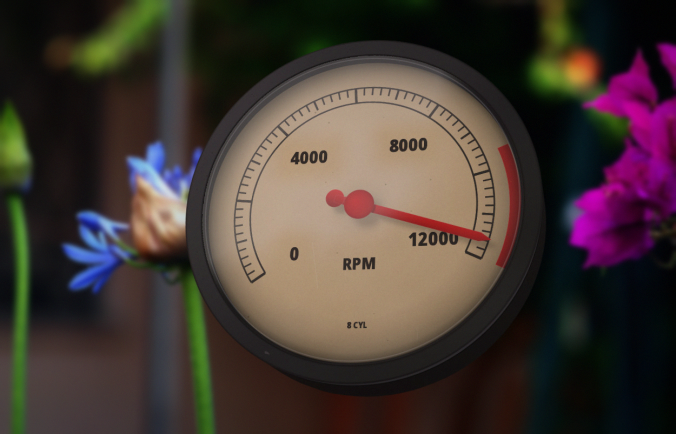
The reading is 11600 rpm
